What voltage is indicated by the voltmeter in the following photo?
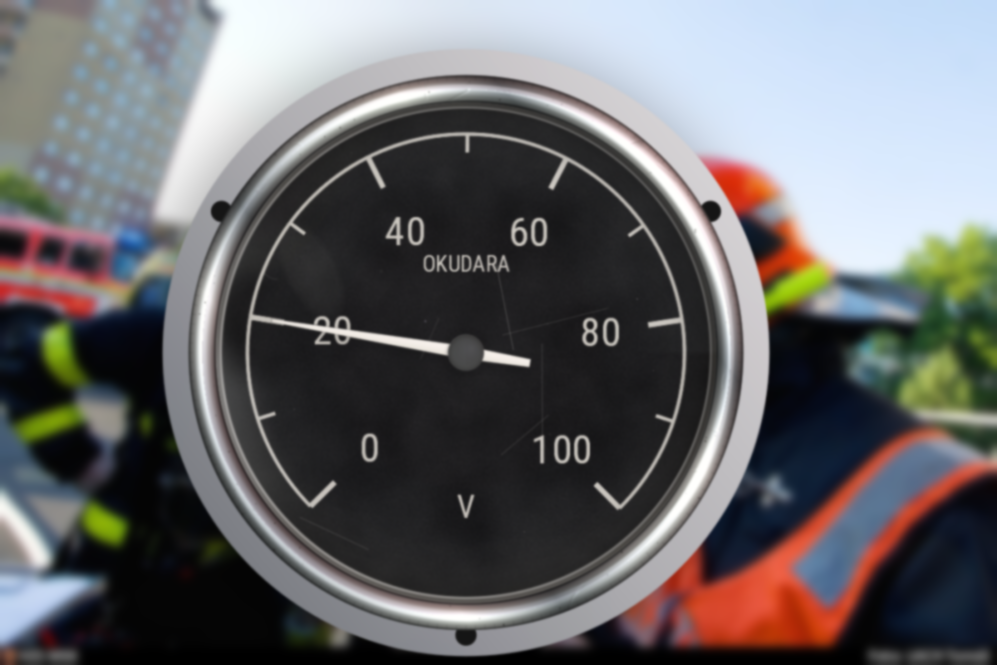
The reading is 20 V
